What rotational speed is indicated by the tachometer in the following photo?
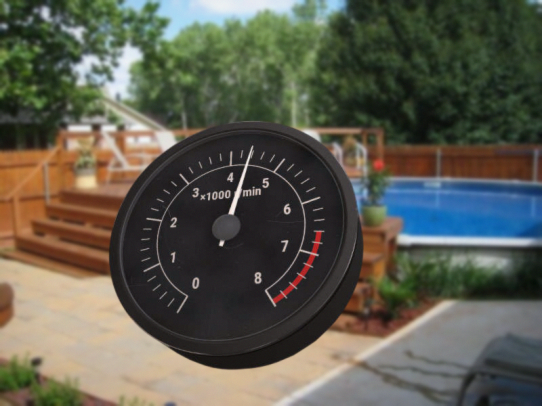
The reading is 4400 rpm
